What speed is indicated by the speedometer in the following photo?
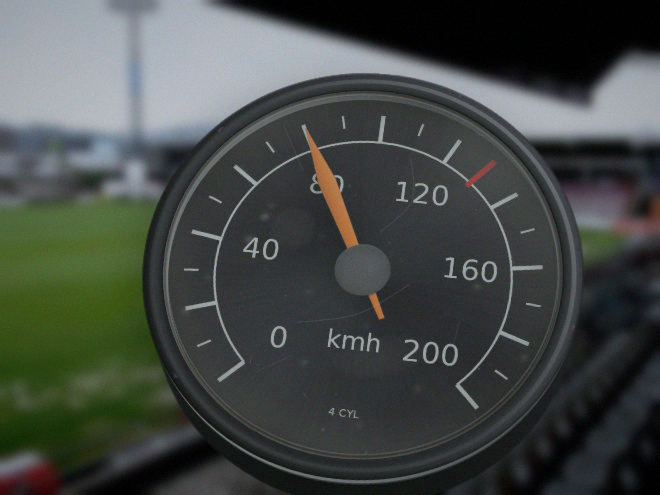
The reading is 80 km/h
